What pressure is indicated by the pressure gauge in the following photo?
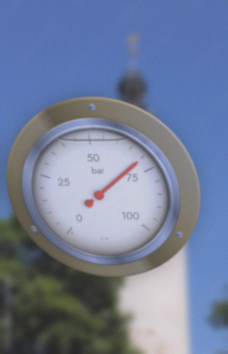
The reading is 70 bar
